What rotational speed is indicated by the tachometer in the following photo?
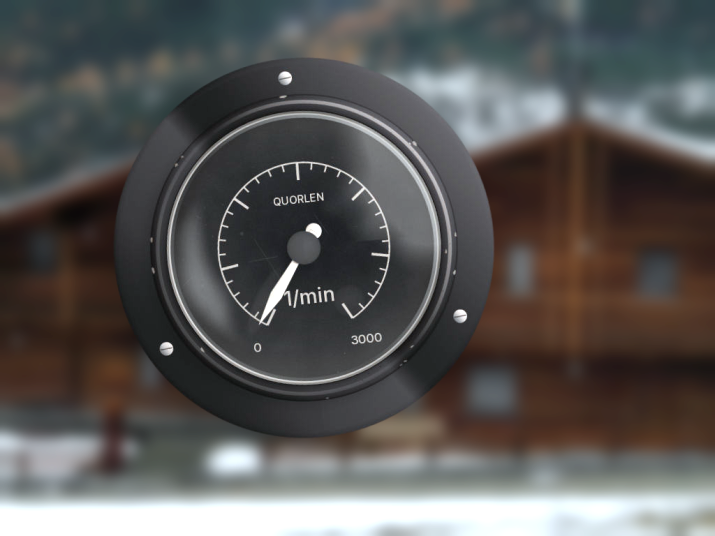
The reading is 50 rpm
